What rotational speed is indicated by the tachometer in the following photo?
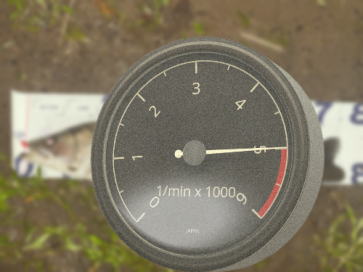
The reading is 5000 rpm
